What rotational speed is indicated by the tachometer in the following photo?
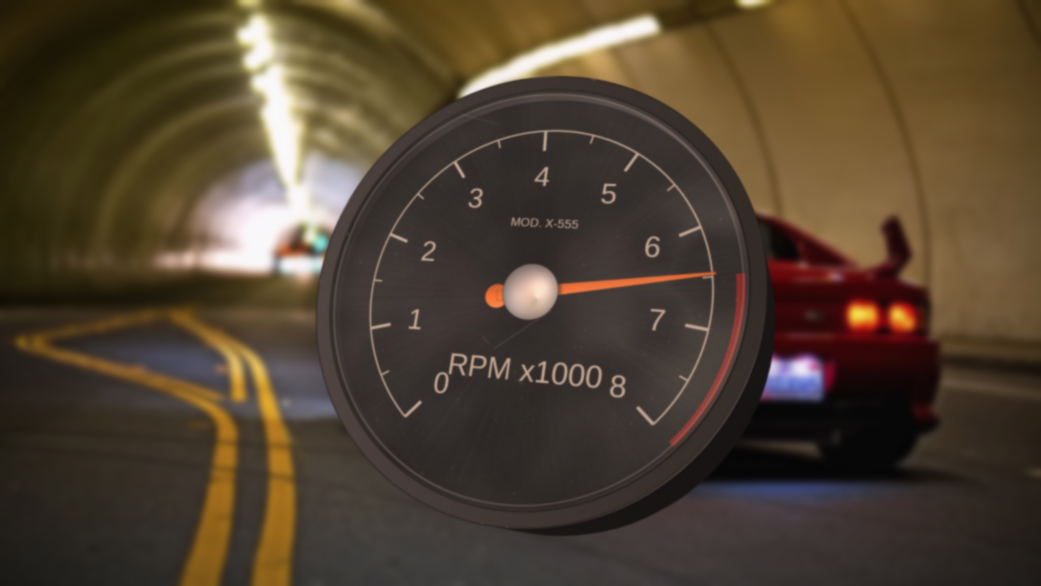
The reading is 6500 rpm
